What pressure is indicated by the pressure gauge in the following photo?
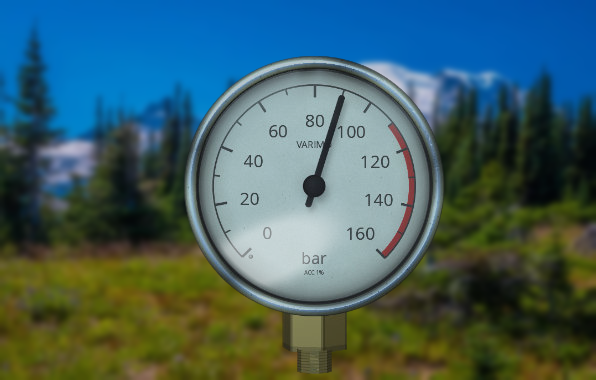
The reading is 90 bar
